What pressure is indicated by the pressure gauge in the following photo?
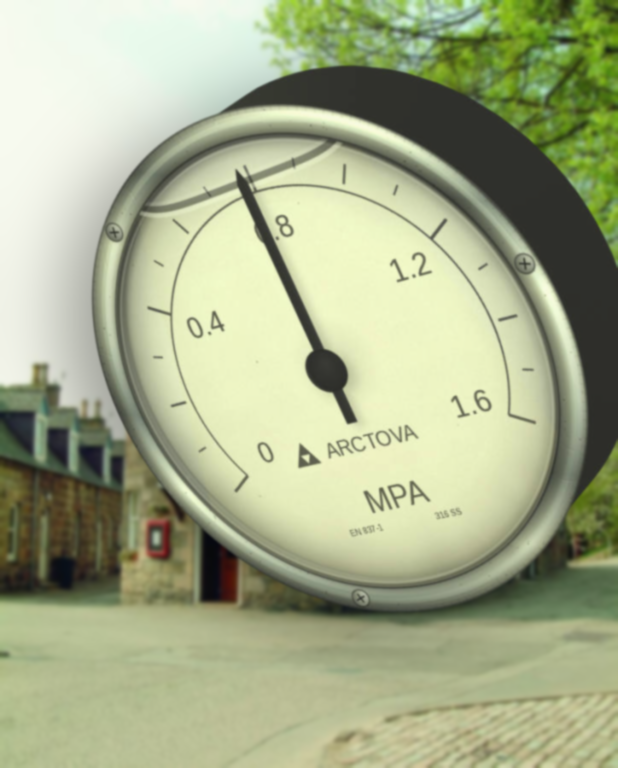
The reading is 0.8 MPa
